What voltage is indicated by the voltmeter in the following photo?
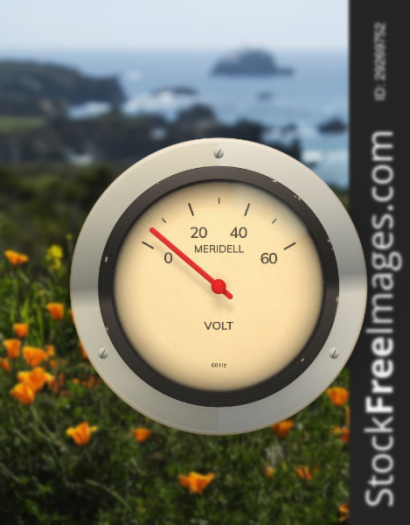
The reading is 5 V
